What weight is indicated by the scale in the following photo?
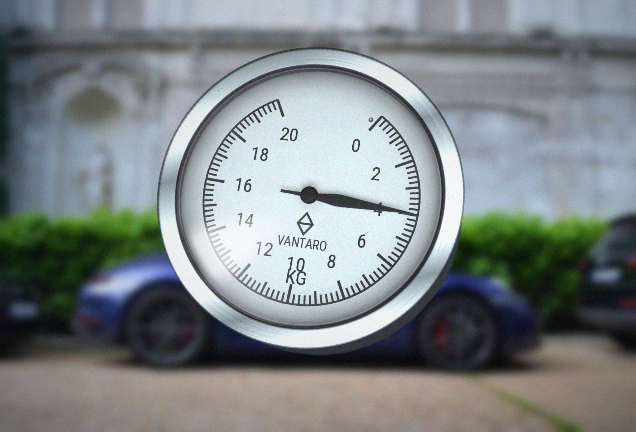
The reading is 4 kg
